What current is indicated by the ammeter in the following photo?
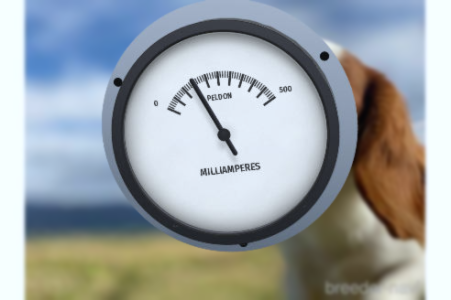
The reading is 150 mA
